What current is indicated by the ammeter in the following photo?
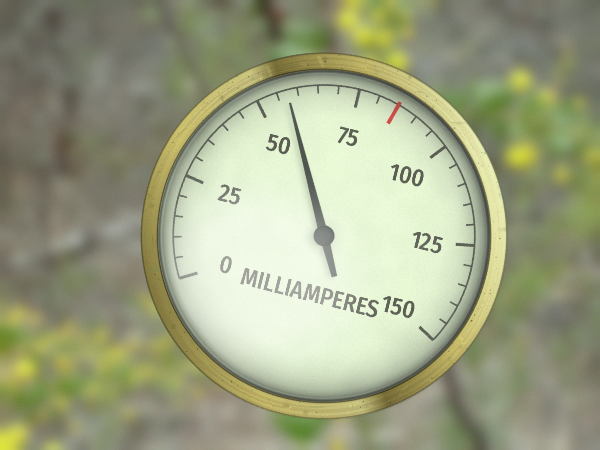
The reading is 57.5 mA
